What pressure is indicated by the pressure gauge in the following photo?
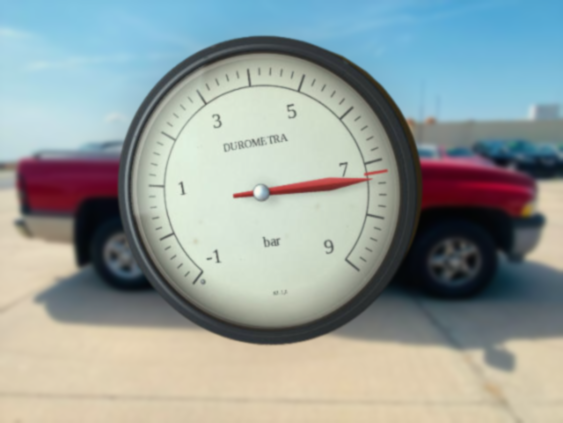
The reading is 7.3 bar
